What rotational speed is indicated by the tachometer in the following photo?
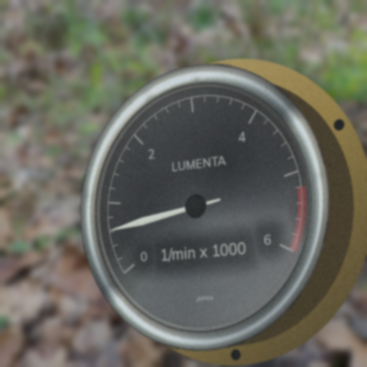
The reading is 600 rpm
